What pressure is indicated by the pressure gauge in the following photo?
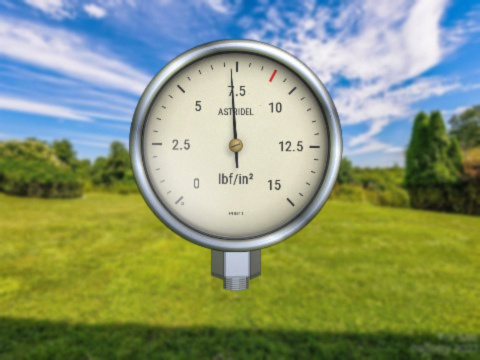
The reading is 7.25 psi
